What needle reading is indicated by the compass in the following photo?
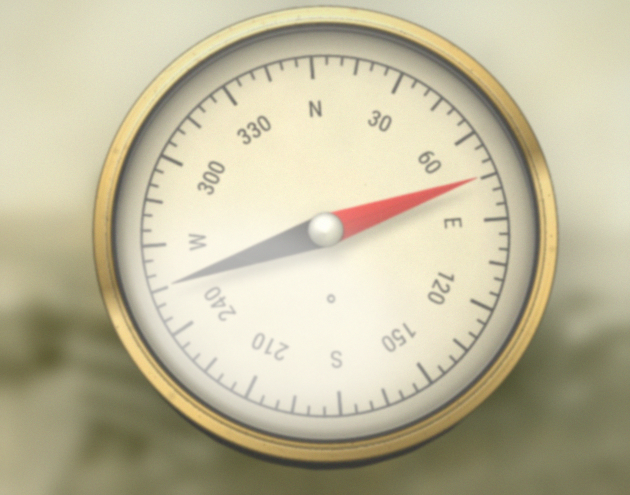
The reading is 75 °
